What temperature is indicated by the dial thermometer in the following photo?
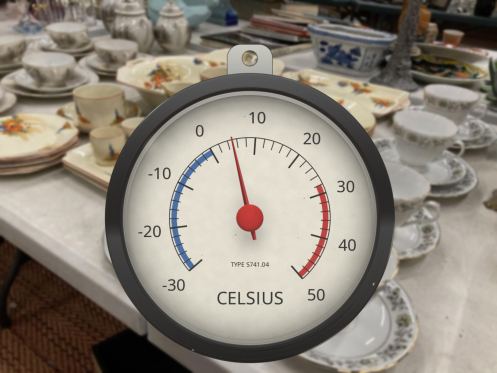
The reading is 5 °C
